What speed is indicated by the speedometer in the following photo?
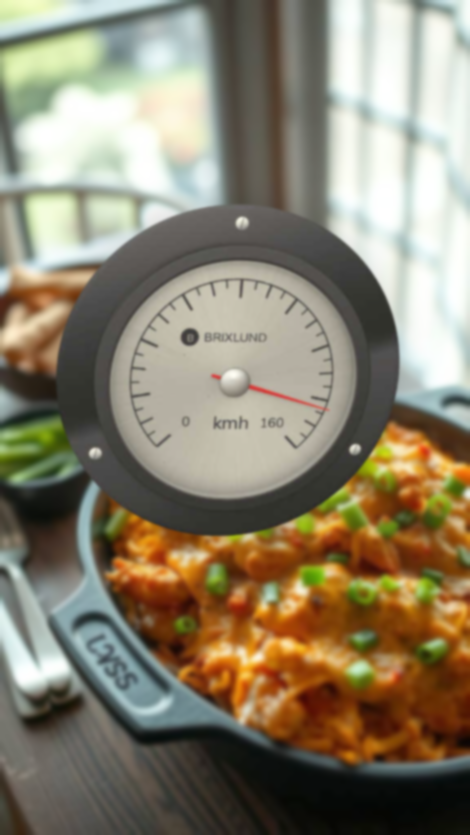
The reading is 142.5 km/h
